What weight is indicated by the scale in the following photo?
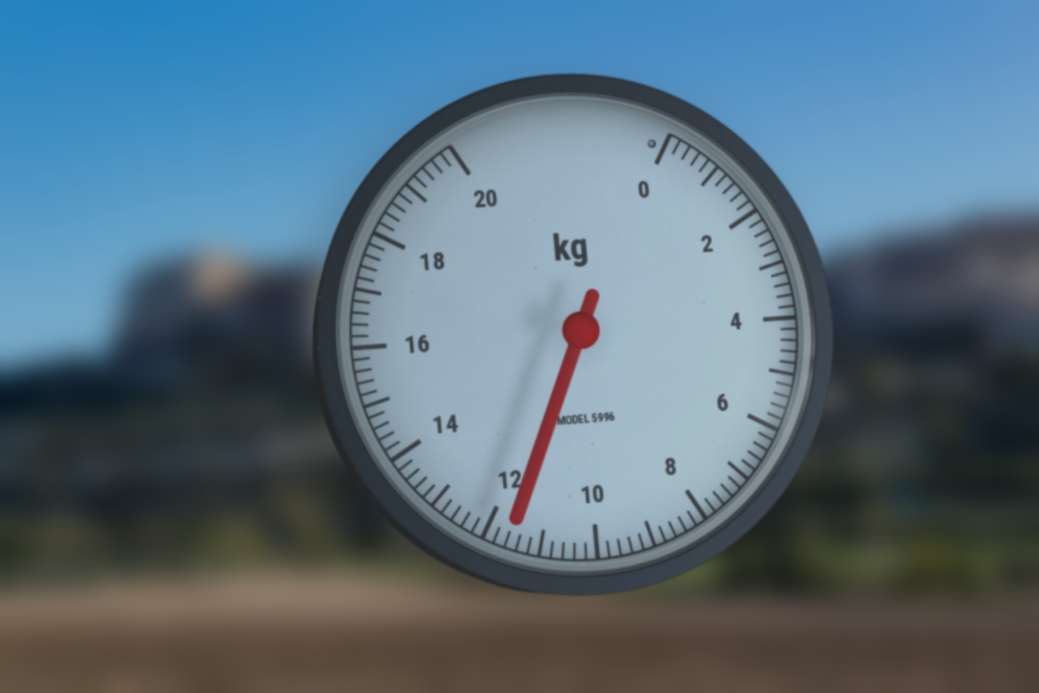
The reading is 11.6 kg
